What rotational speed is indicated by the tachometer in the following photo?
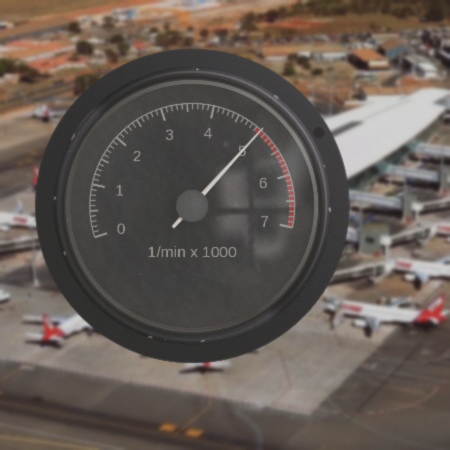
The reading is 5000 rpm
